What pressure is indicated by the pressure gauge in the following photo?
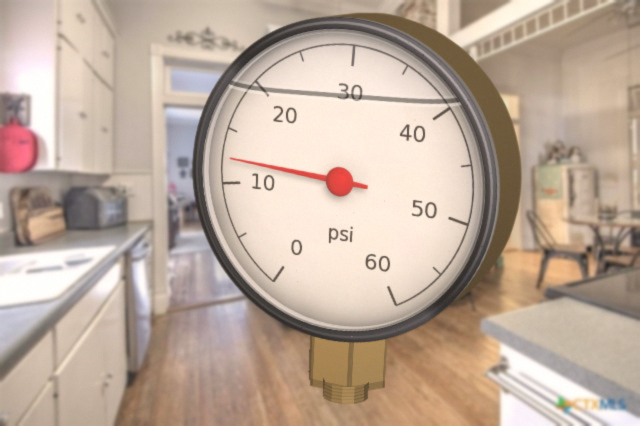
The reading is 12.5 psi
